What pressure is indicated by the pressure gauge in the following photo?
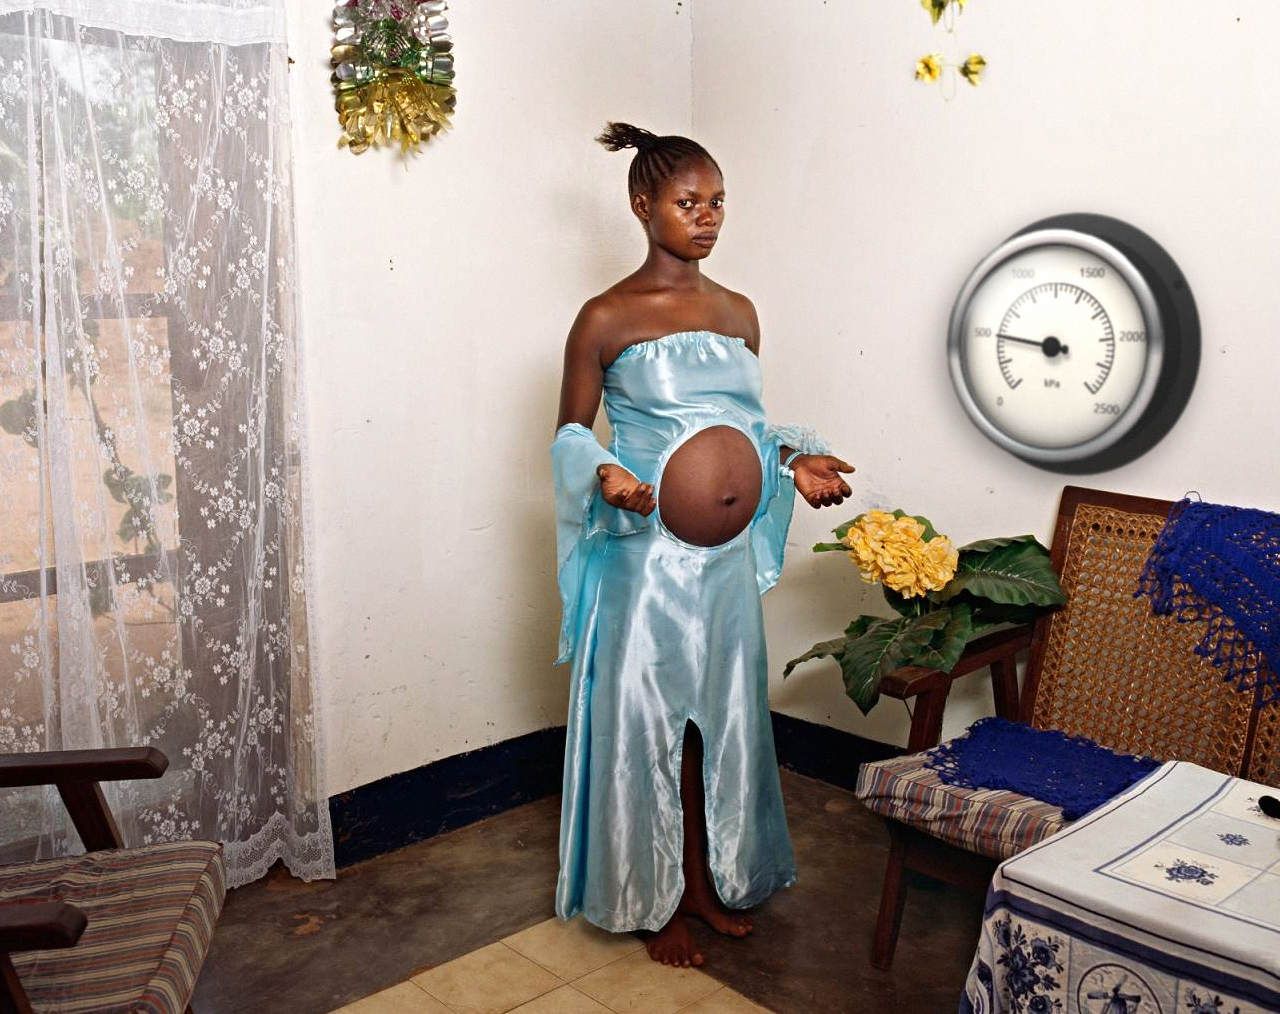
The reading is 500 kPa
